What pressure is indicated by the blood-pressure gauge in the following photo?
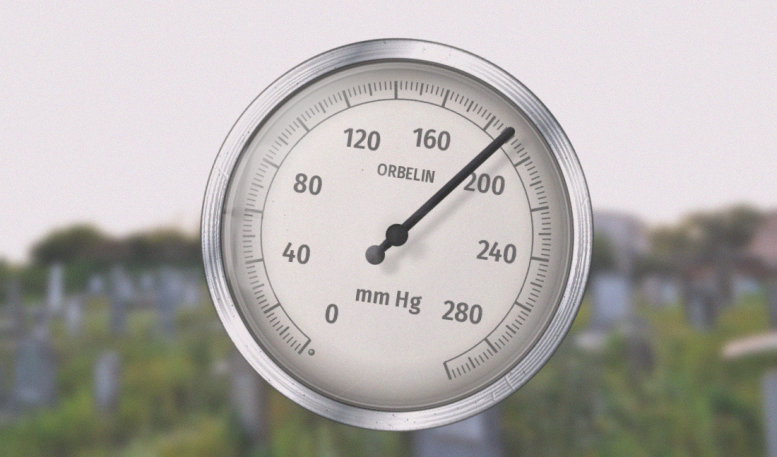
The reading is 188 mmHg
